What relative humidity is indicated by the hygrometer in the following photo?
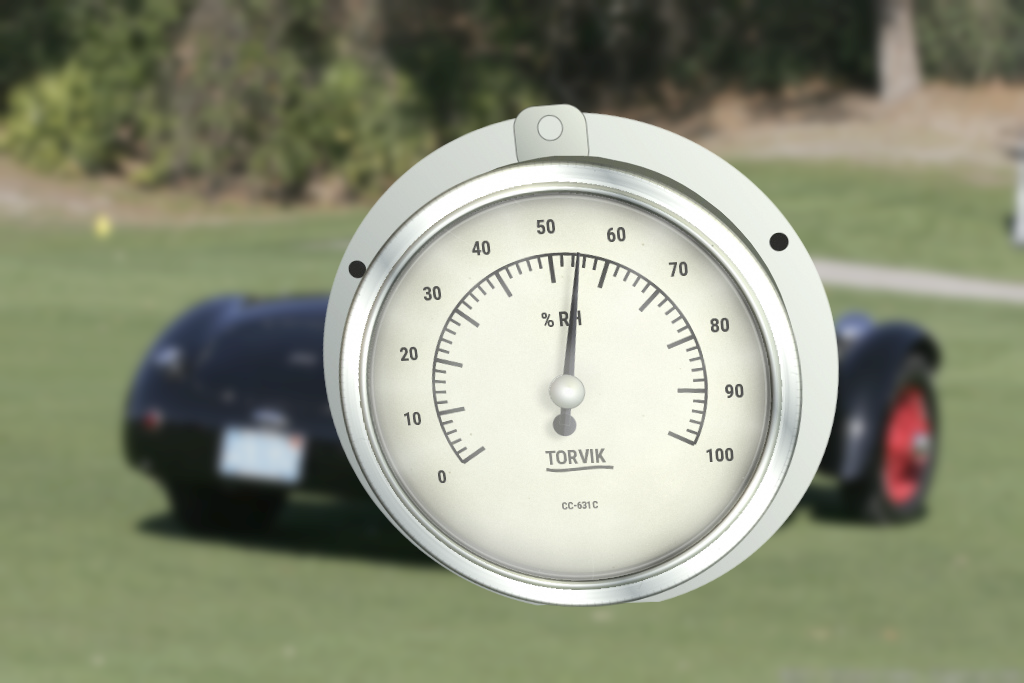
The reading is 55 %
